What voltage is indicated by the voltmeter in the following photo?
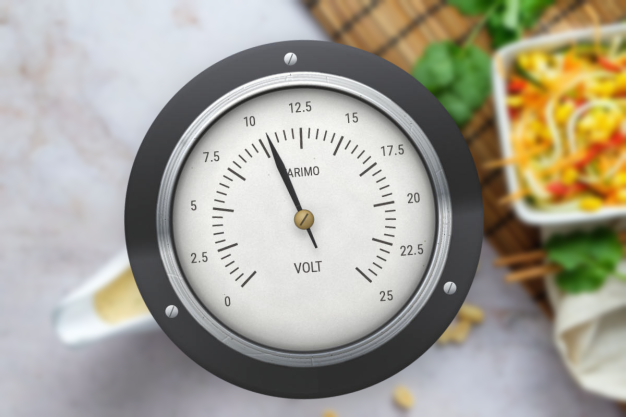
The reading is 10.5 V
